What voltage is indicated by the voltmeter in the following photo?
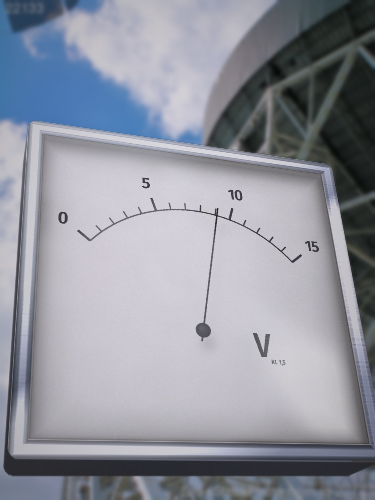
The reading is 9 V
